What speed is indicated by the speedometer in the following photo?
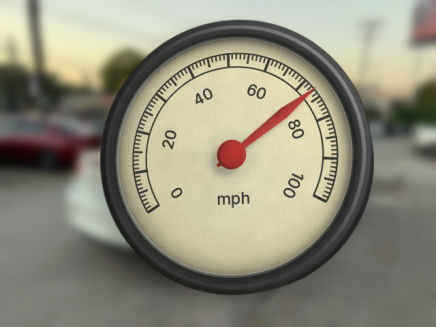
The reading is 73 mph
